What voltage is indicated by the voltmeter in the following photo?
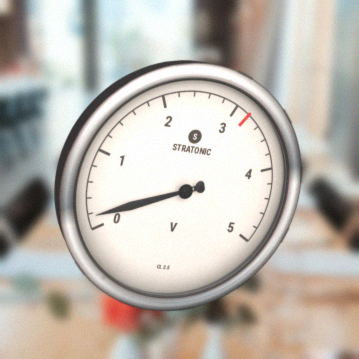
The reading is 0.2 V
